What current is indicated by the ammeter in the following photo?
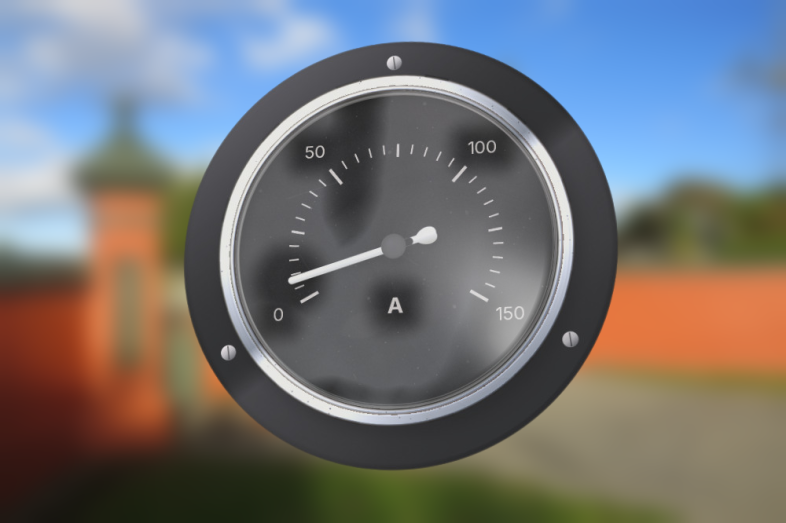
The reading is 7.5 A
